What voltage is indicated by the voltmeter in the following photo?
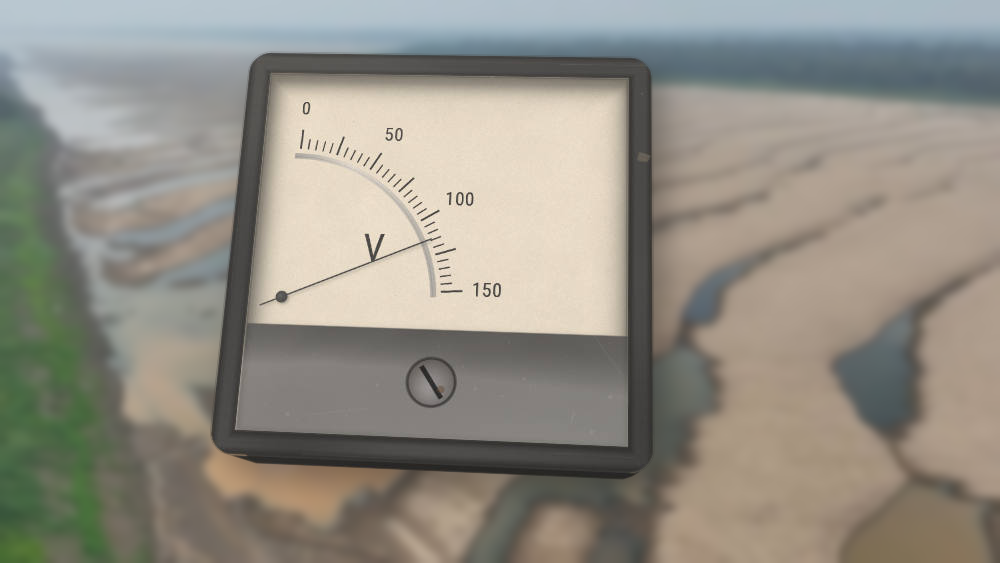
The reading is 115 V
